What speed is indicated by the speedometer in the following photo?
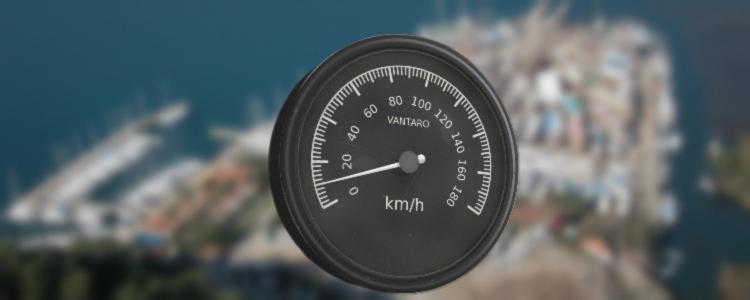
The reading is 10 km/h
